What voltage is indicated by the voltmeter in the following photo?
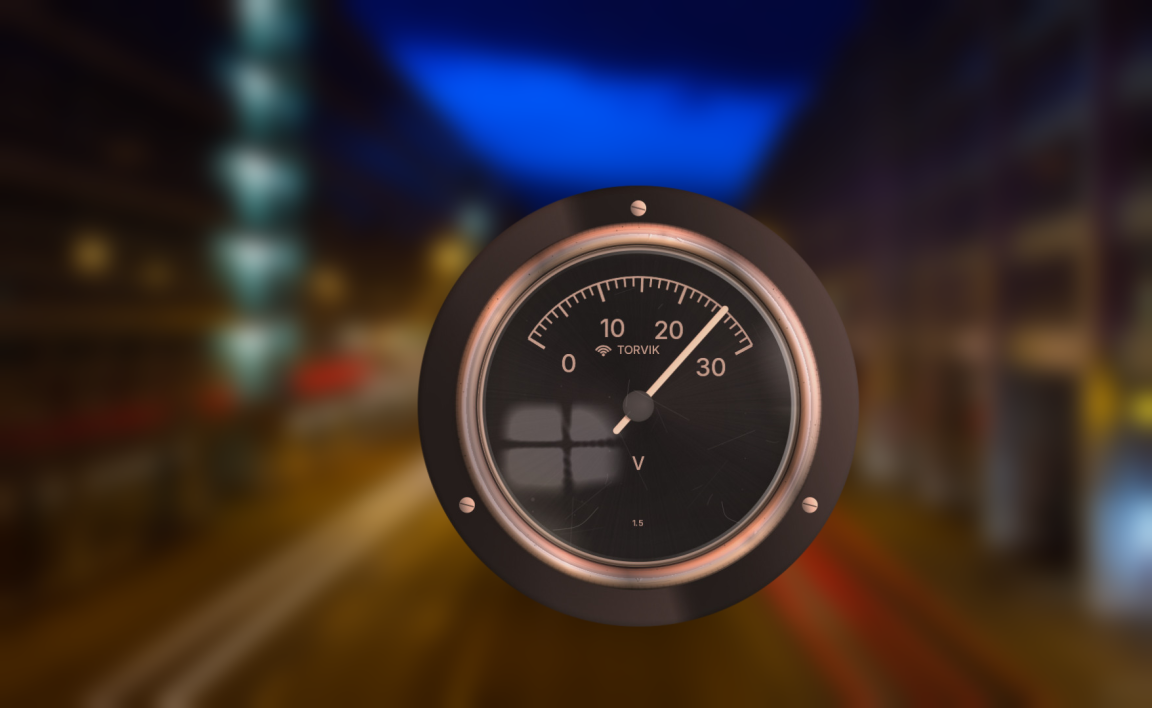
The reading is 25 V
